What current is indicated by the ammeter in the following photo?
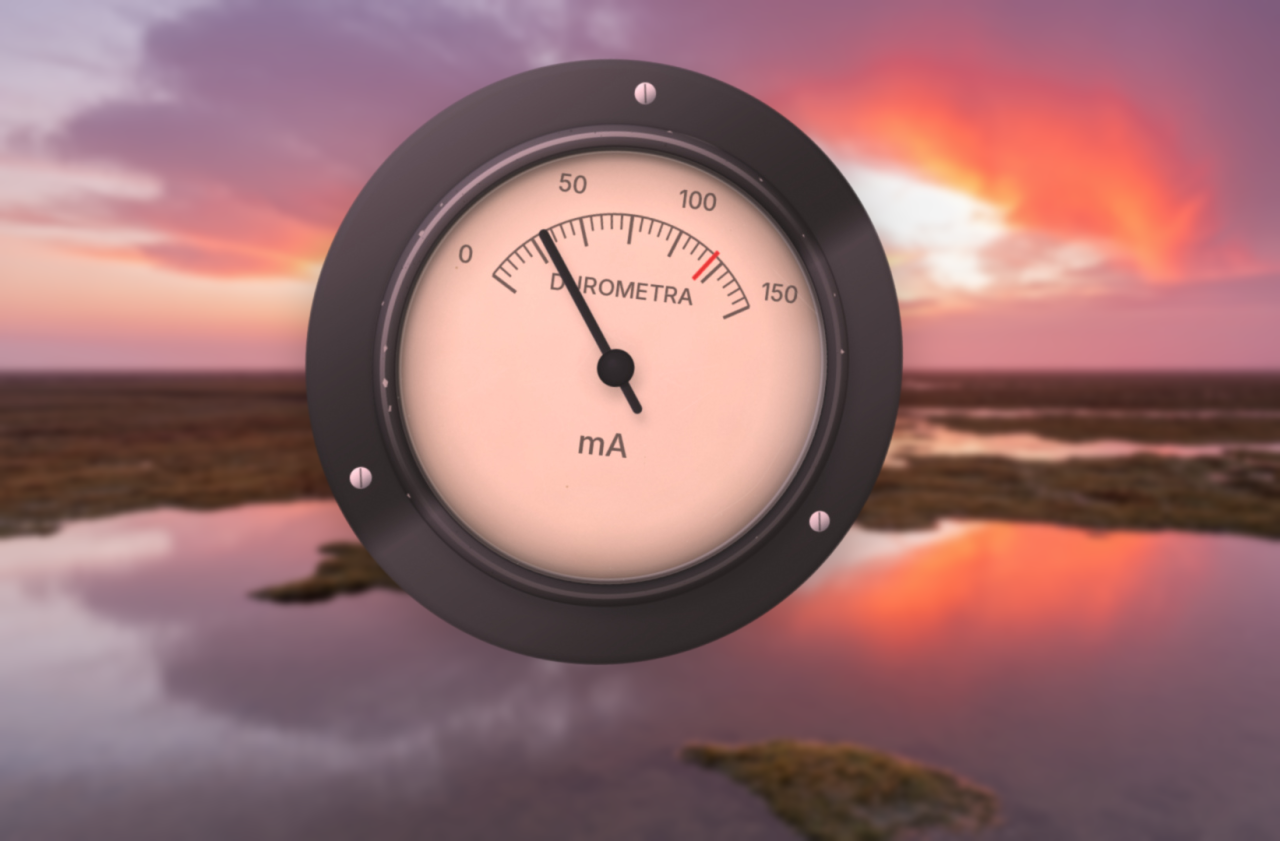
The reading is 30 mA
